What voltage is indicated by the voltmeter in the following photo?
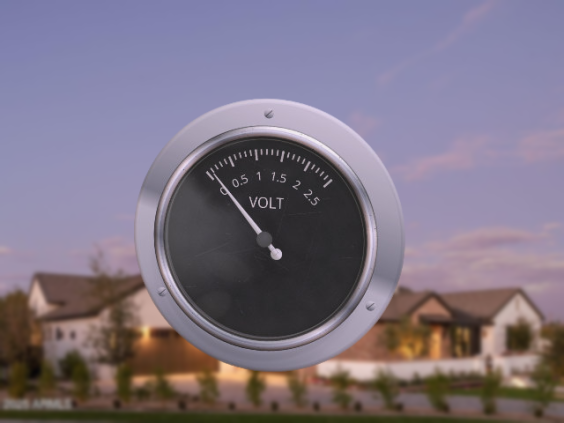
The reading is 0.1 V
